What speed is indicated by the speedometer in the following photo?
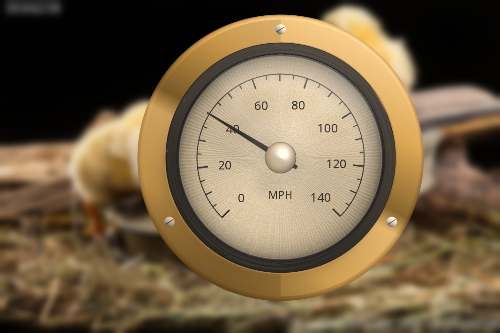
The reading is 40 mph
